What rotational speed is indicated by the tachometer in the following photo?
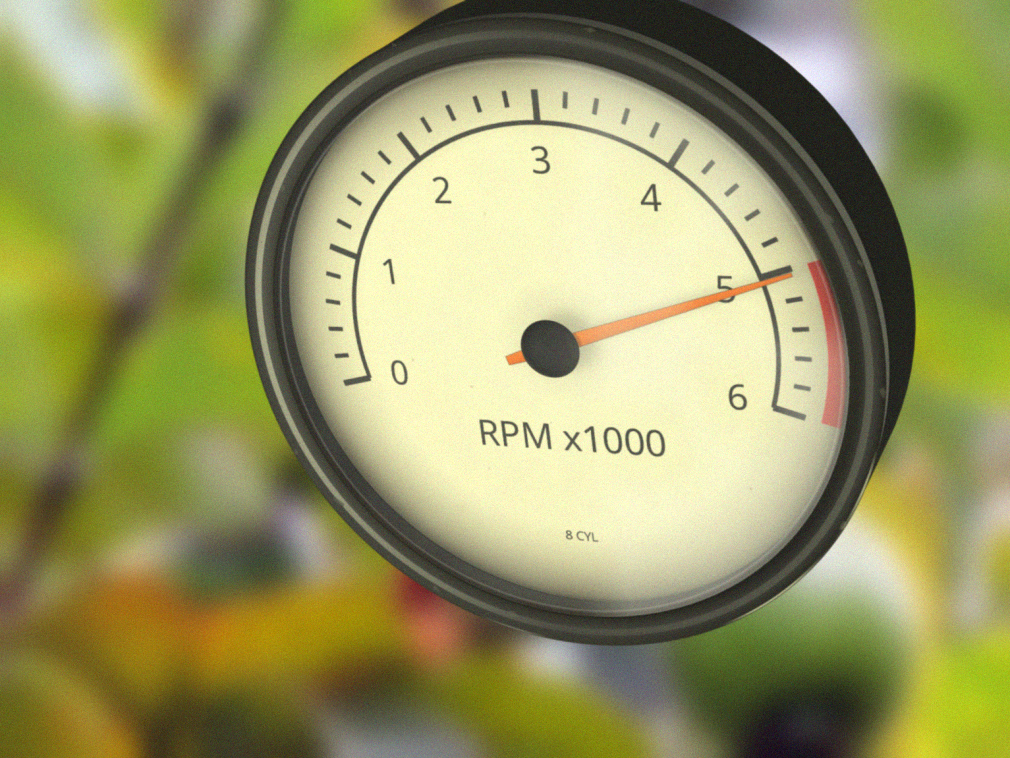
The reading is 5000 rpm
